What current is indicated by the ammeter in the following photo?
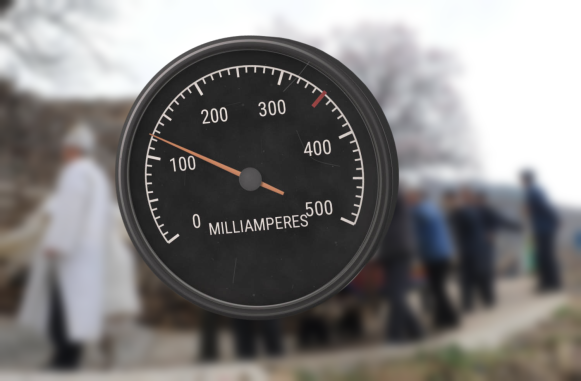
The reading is 125 mA
